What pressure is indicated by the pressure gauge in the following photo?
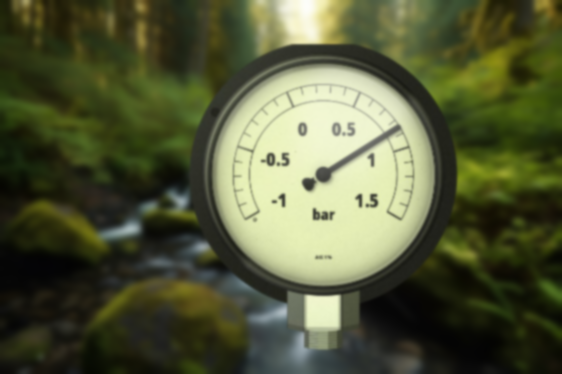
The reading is 0.85 bar
